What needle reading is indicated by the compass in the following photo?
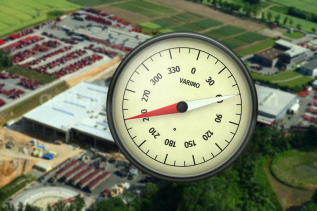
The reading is 240 °
